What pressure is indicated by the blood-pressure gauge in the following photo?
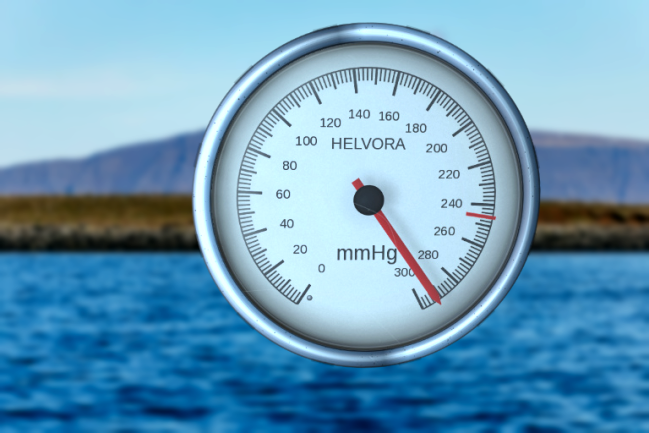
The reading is 292 mmHg
